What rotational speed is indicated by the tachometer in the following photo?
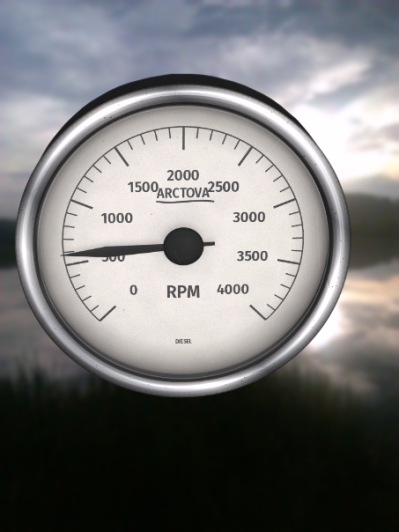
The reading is 600 rpm
